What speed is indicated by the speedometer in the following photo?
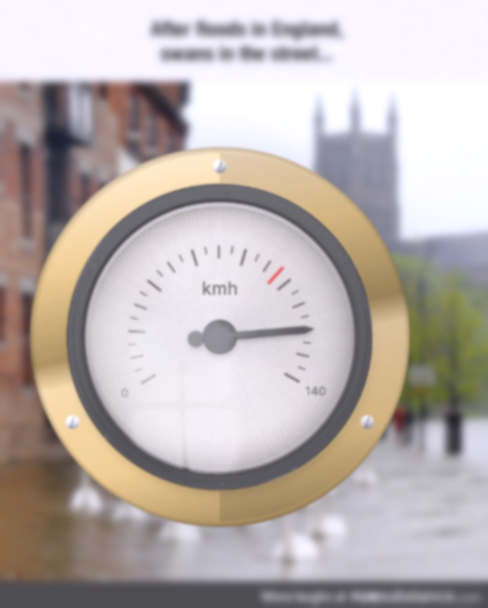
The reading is 120 km/h
